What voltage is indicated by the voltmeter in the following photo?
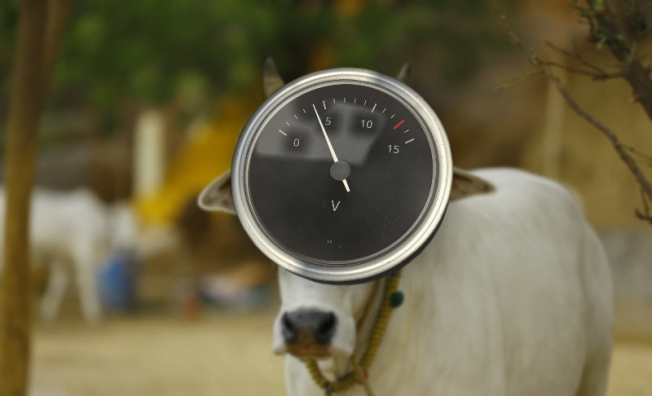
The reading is 4 V
